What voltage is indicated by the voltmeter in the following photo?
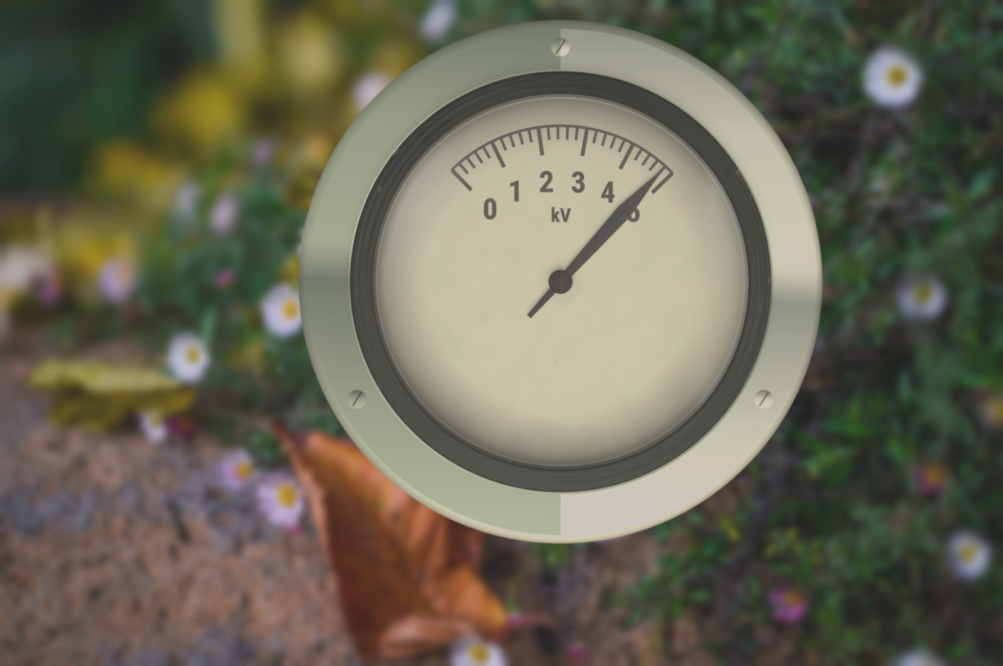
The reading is 4.8 kV
